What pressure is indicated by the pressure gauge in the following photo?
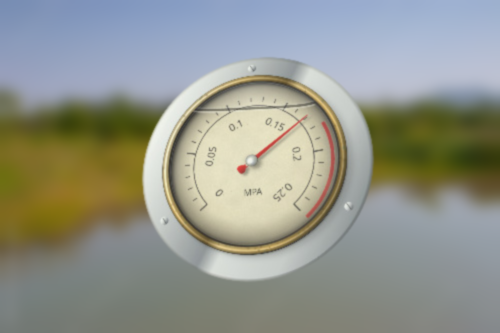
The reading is 0.17 MPa
